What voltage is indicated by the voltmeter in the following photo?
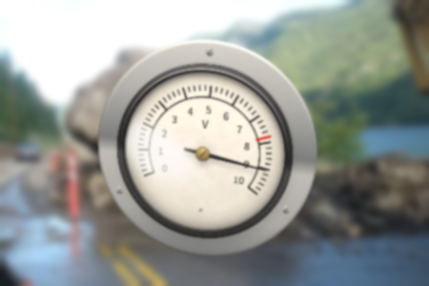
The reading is 9 V
